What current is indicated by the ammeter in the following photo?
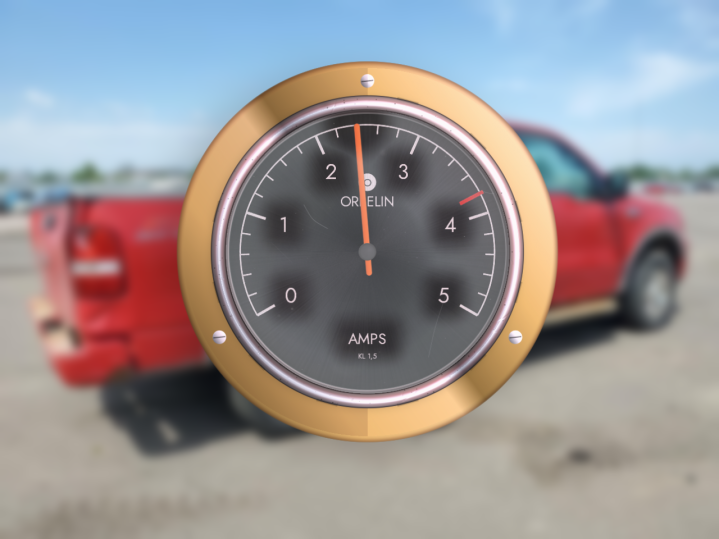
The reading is 2.4 A
